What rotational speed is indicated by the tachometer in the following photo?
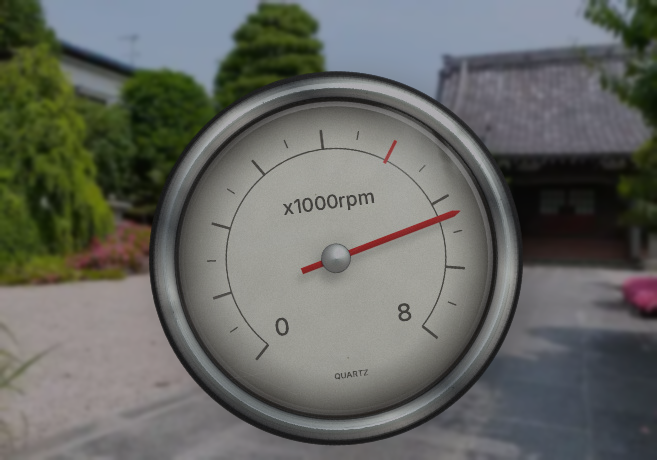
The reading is 6250 rpm
